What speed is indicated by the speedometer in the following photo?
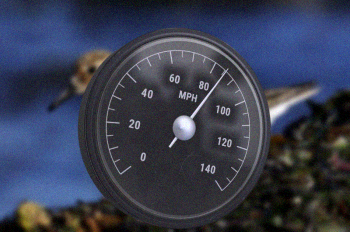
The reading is 85 mph
